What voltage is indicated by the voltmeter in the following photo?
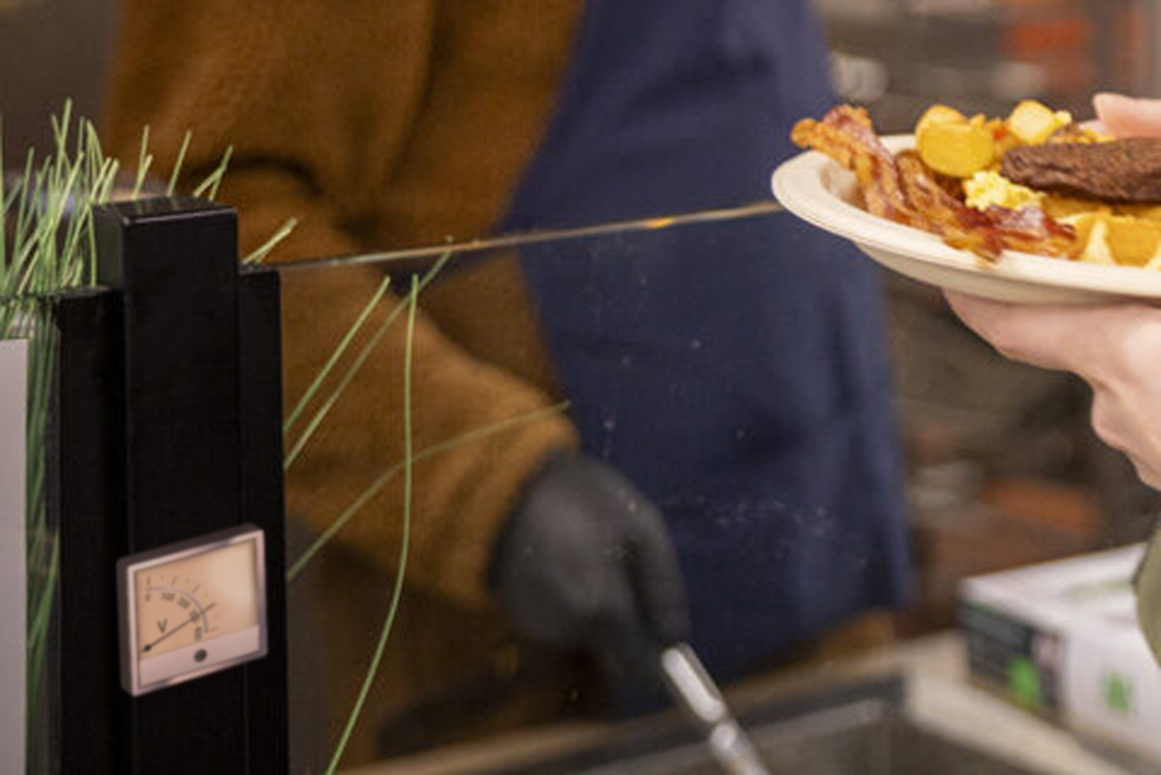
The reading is 300 V
